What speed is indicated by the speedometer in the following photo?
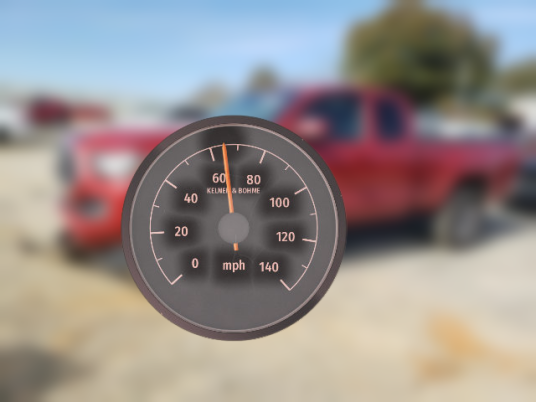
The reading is 65 mph
